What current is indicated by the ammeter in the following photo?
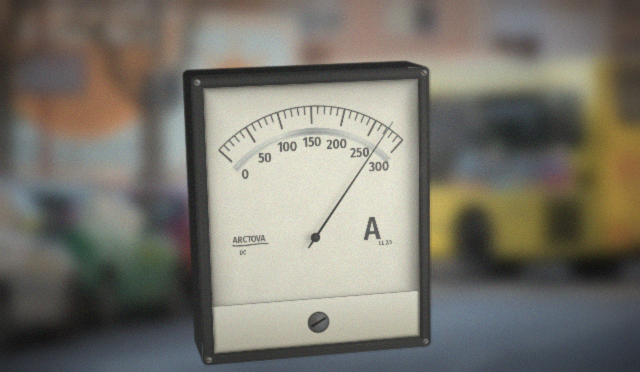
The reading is 270 A
